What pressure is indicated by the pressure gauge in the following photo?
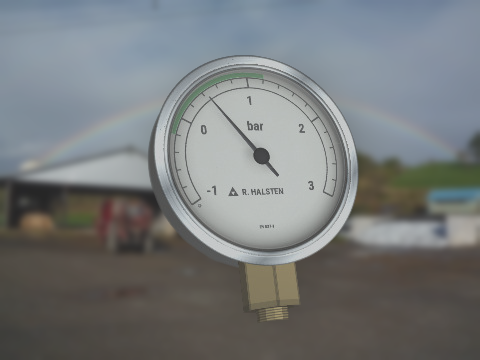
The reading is 0.4 bar
